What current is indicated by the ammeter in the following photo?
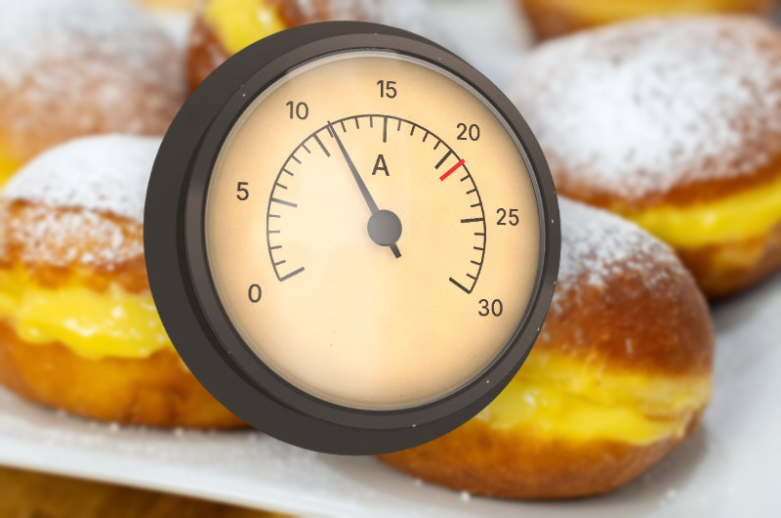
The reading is 11 A
